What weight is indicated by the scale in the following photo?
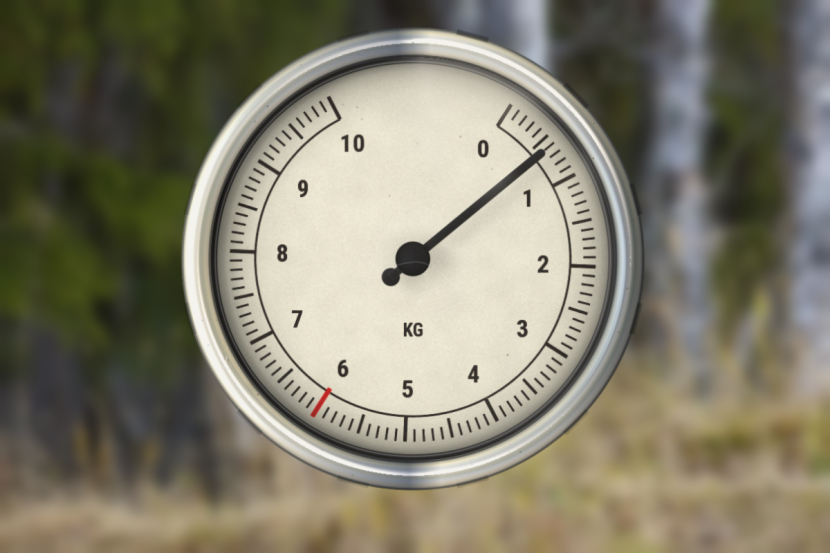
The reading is 0.6 kg
